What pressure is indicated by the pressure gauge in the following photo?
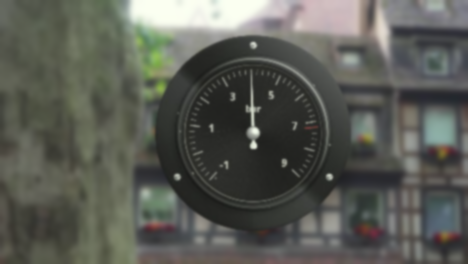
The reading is 4 bar
